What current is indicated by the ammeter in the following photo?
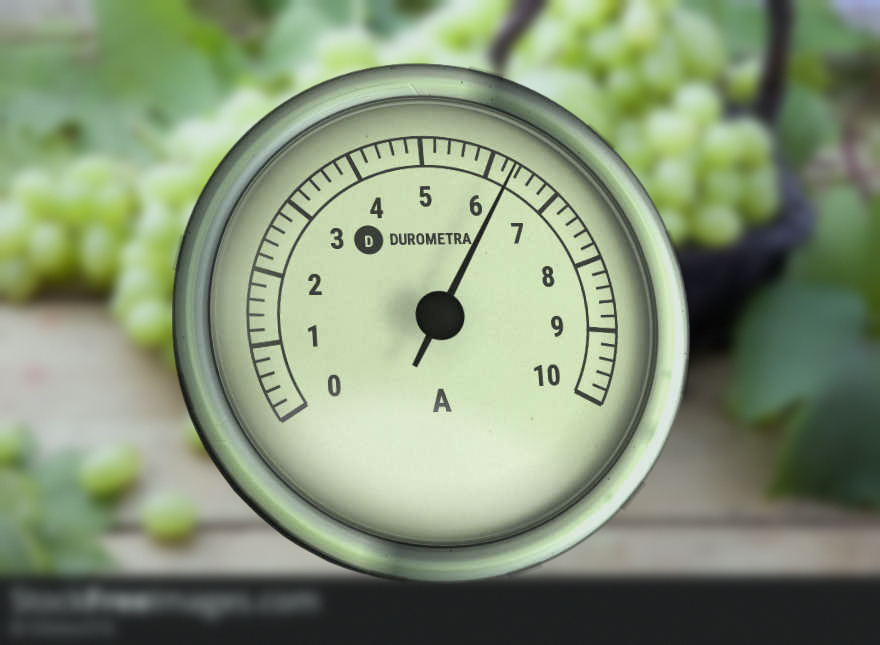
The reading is 6.3 A
